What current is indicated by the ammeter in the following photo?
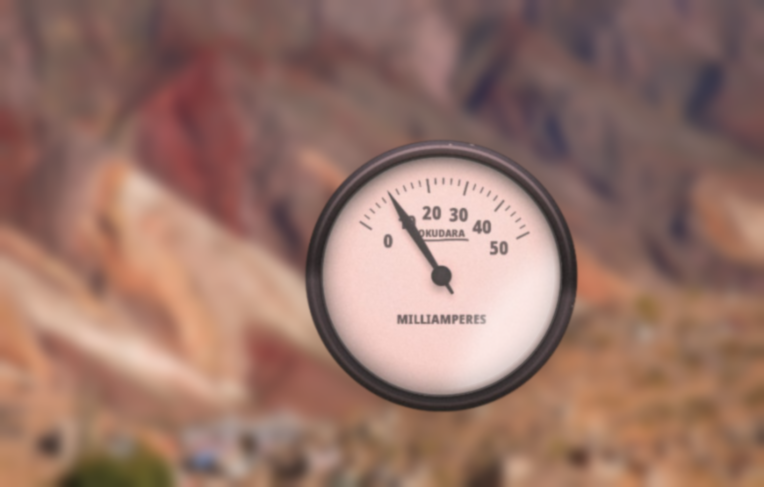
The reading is 10 mA
